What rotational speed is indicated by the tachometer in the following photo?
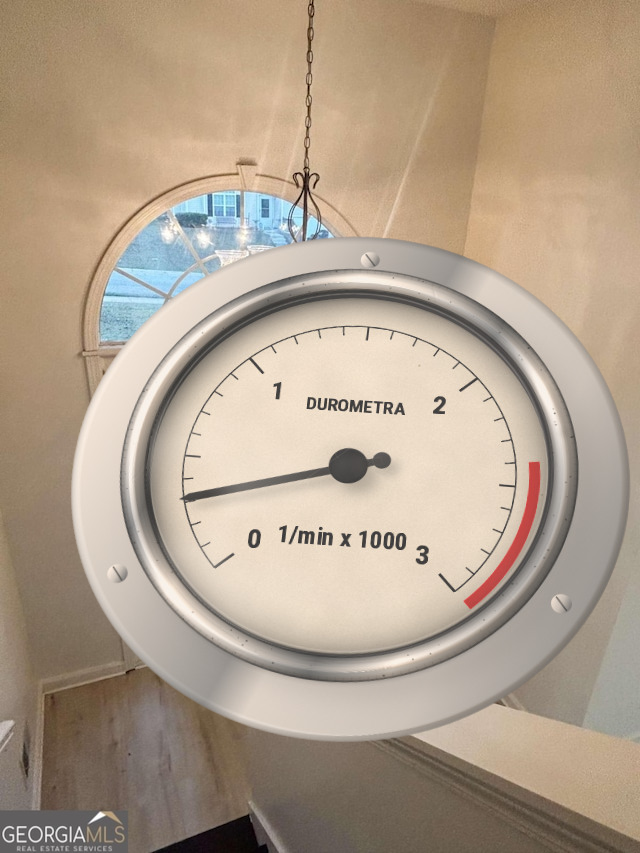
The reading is 300 rpm
